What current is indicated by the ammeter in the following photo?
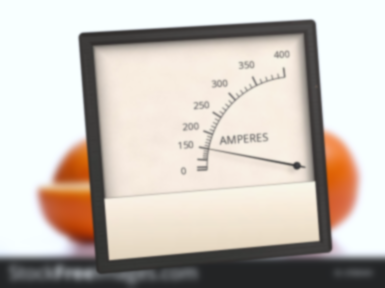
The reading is 150 A
